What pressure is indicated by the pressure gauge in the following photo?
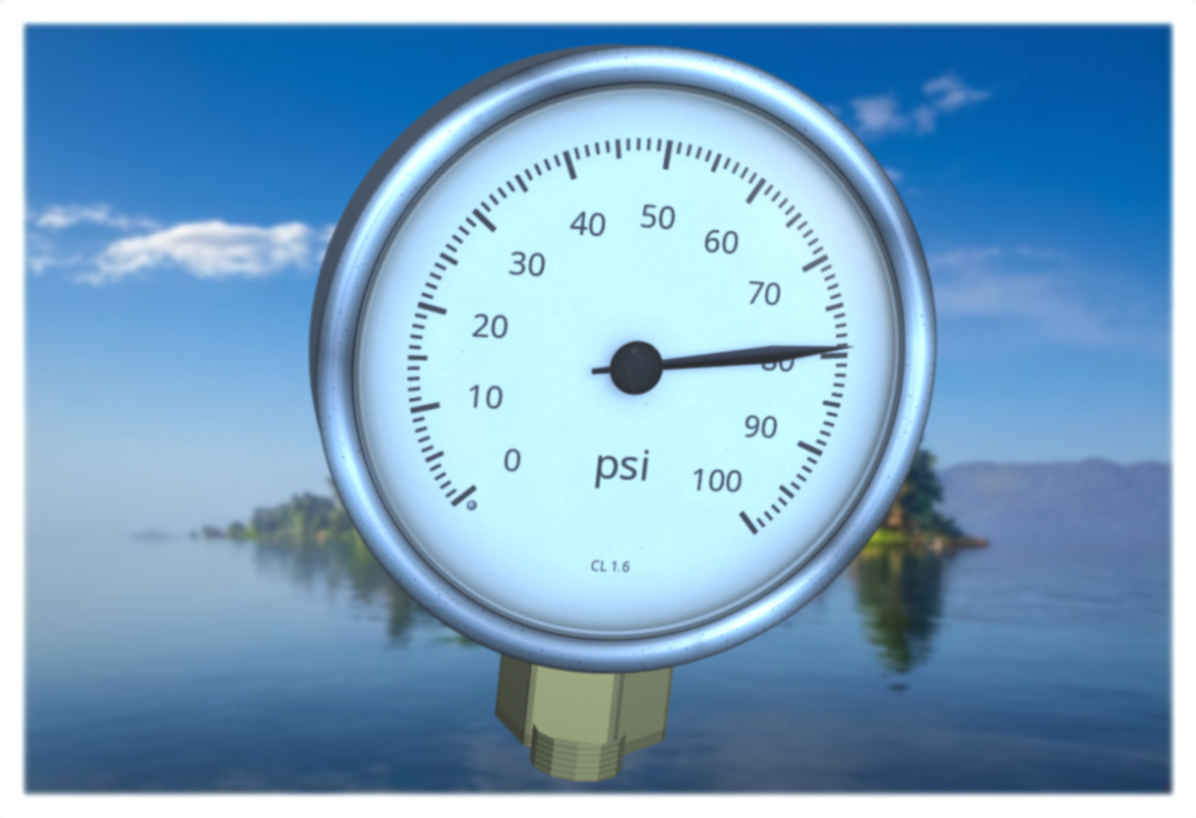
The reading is 79 psi
